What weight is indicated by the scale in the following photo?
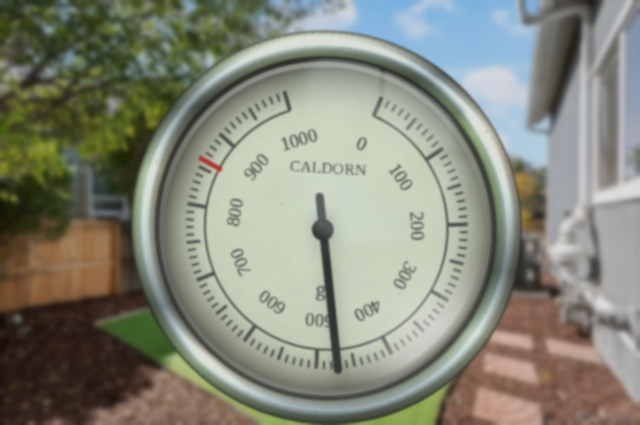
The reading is 470 g
